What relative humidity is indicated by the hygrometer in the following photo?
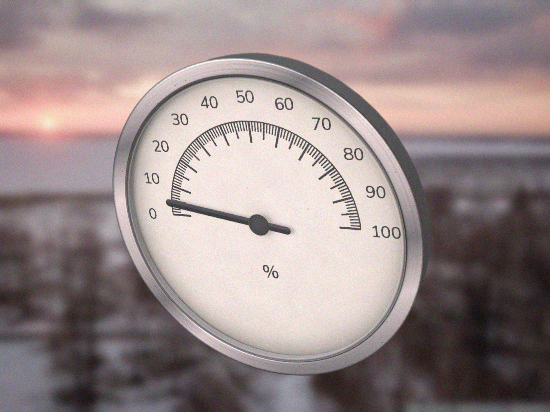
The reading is 5 %
